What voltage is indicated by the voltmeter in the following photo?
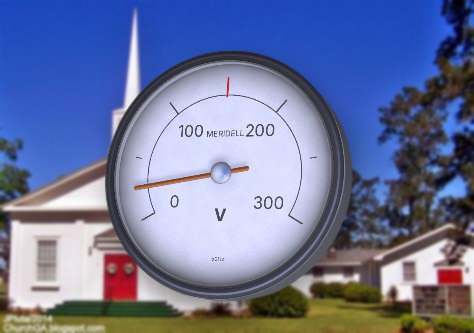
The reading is 25 V
